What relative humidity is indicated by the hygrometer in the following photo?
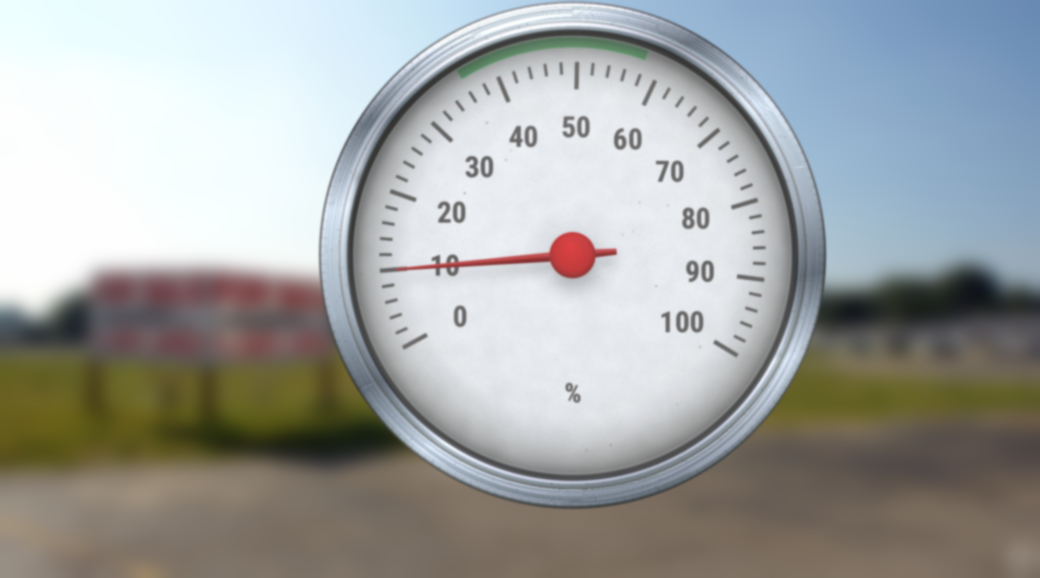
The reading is 10 %
